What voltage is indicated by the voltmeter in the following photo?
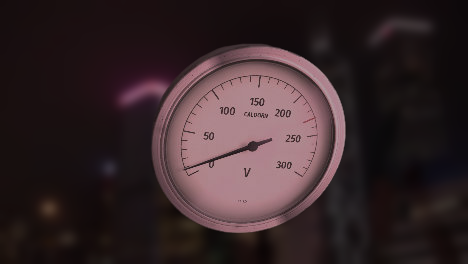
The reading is 10 V
